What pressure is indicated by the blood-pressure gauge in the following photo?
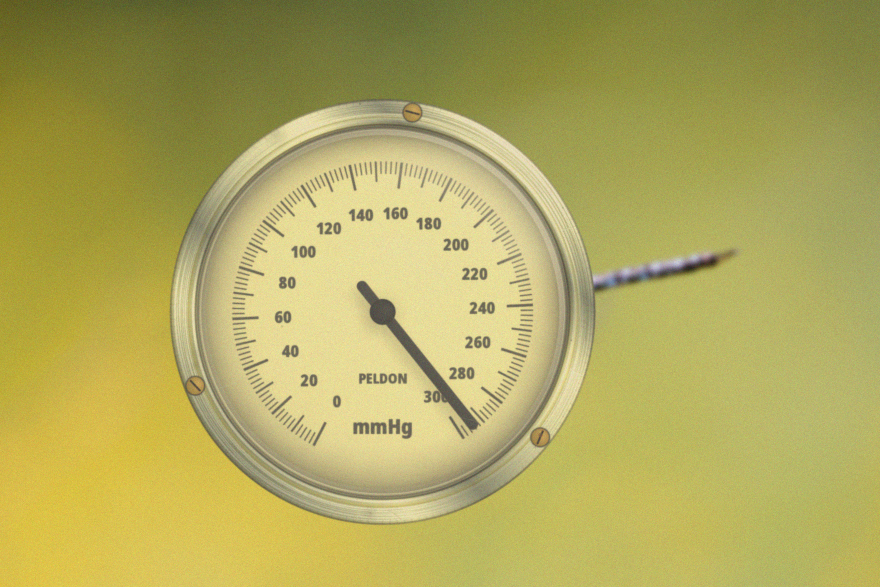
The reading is 294 mmHg
